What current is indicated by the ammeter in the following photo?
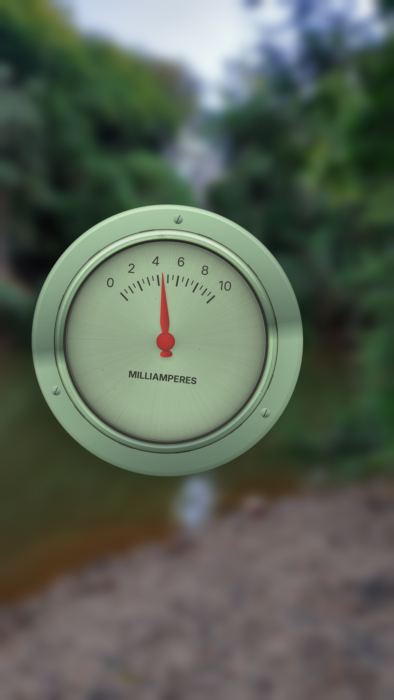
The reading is 4.5 mA
